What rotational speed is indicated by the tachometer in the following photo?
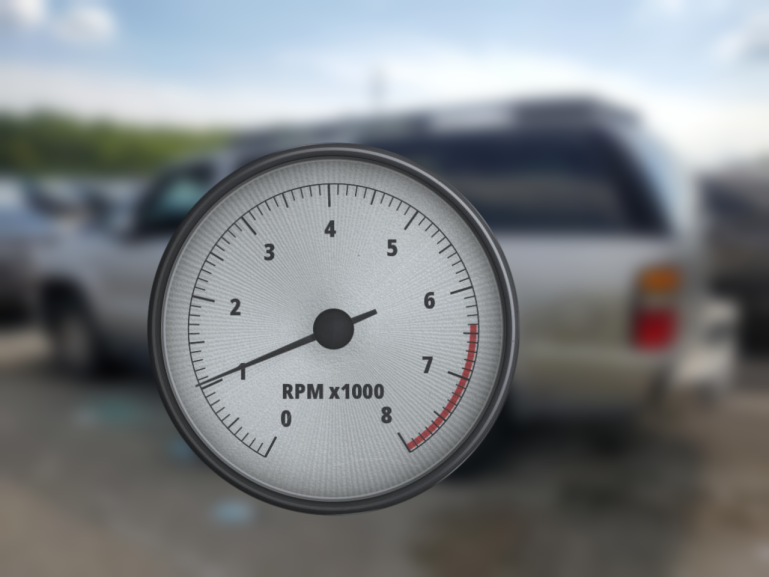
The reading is 1050 rpm
